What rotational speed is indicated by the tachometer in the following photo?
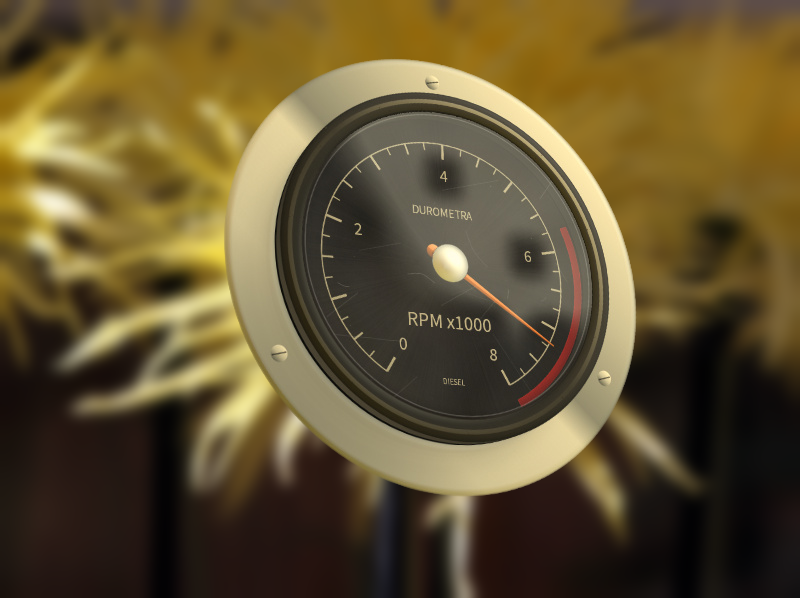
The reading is 7250 rpm
